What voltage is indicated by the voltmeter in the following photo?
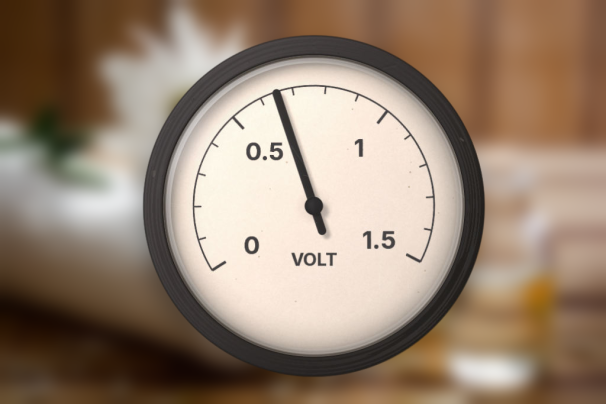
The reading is 0.65 V
